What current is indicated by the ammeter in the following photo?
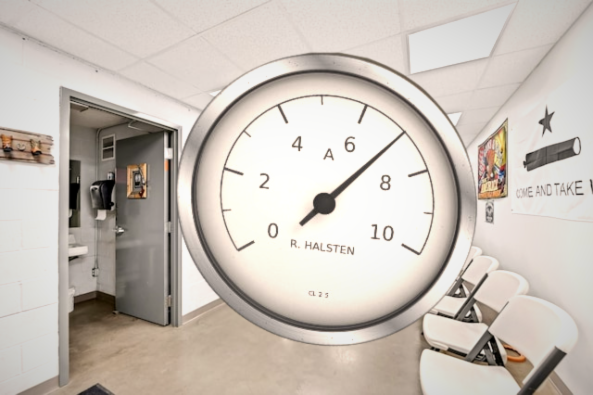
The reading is 7 A
